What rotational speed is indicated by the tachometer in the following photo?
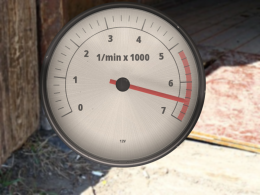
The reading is 6500 rpm
